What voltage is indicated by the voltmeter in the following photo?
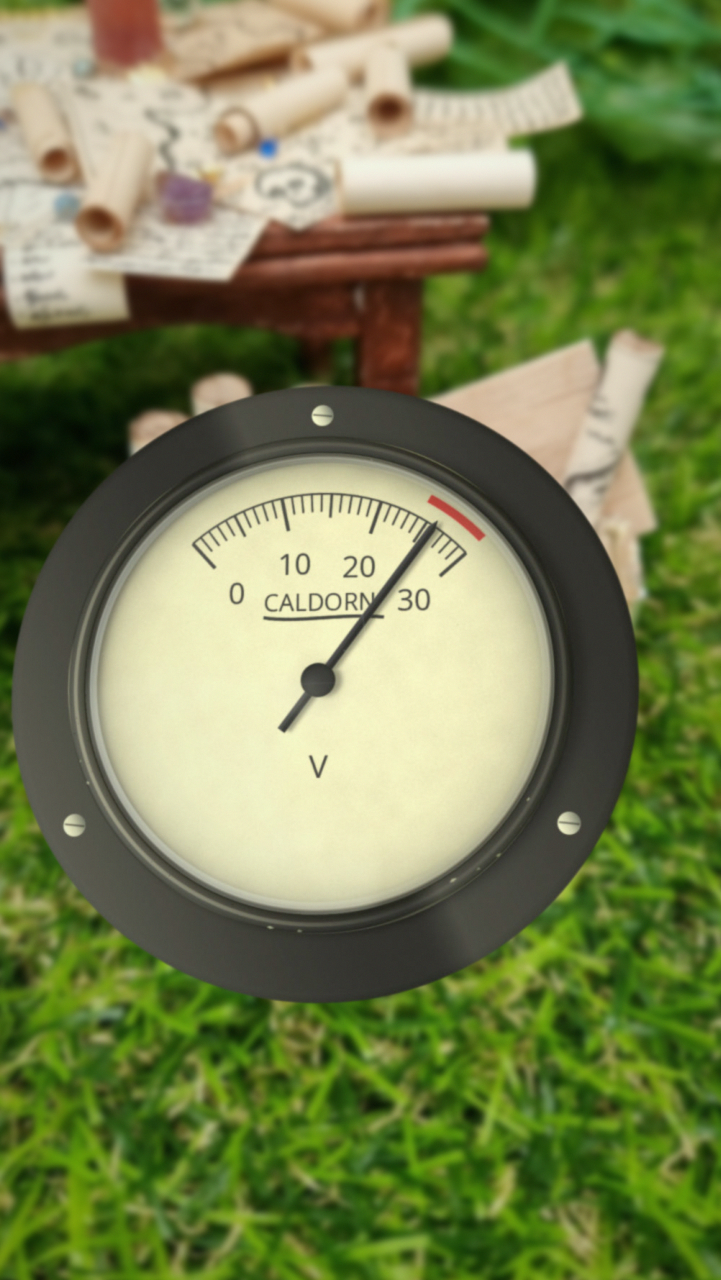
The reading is 26 V
